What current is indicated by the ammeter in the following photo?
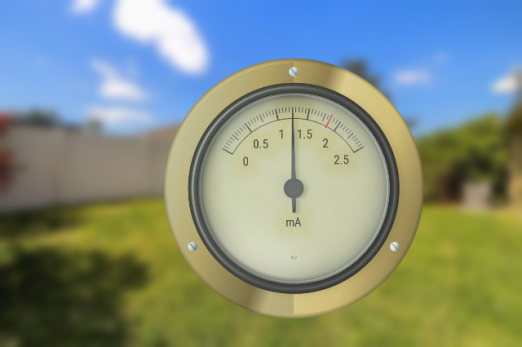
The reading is 1.25 mA
